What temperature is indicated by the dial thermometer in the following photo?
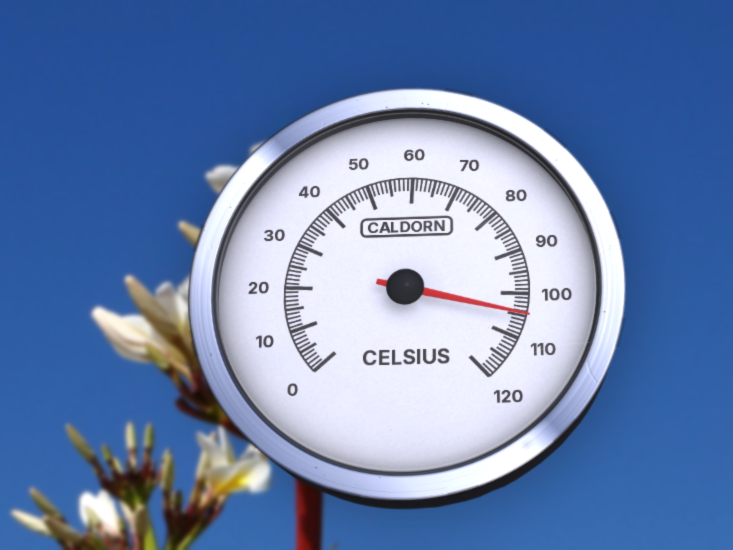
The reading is 105 °C
